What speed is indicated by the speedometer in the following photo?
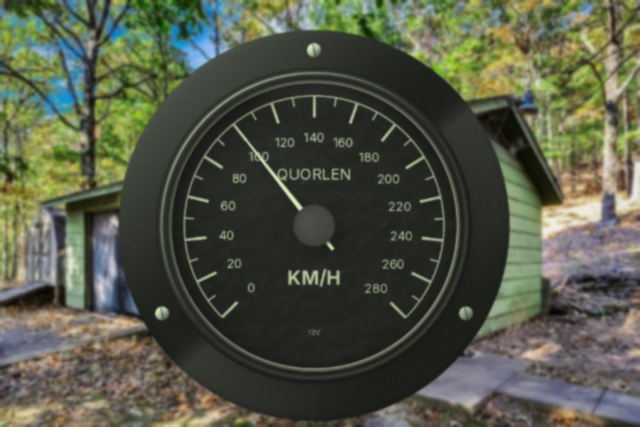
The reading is 100 km/h
